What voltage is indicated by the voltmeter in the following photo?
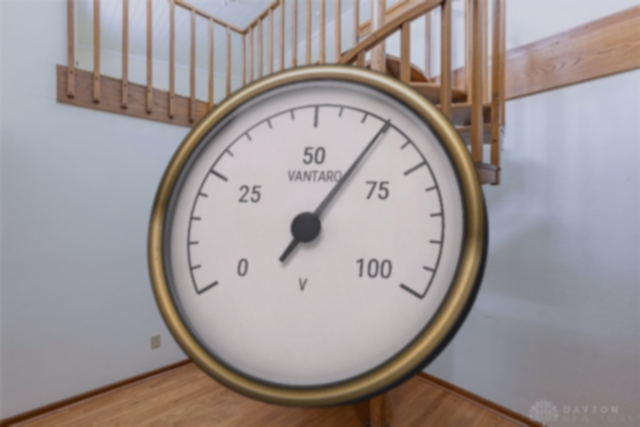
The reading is 65 V
